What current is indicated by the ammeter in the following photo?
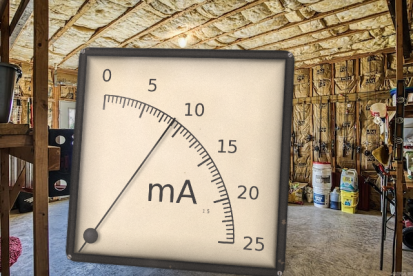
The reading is 9 mA
